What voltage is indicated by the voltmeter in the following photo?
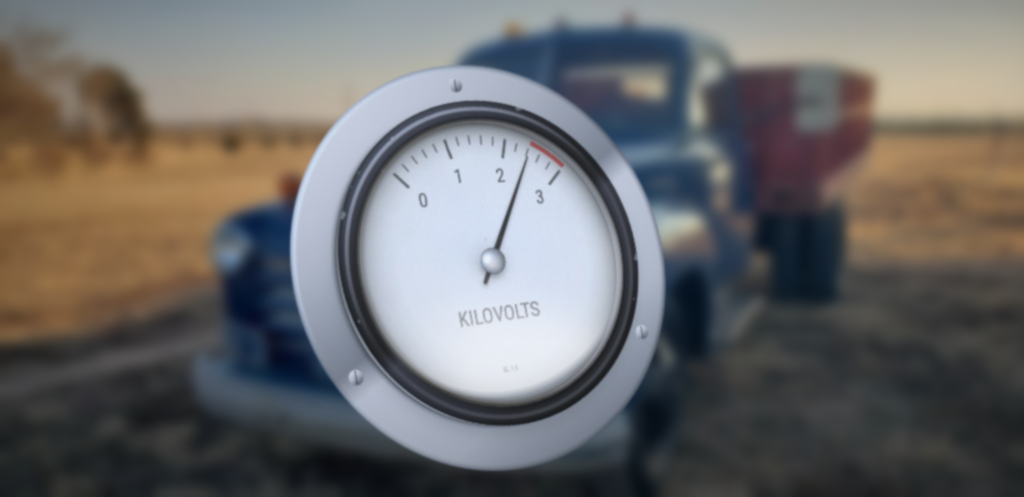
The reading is 2.4 kV
